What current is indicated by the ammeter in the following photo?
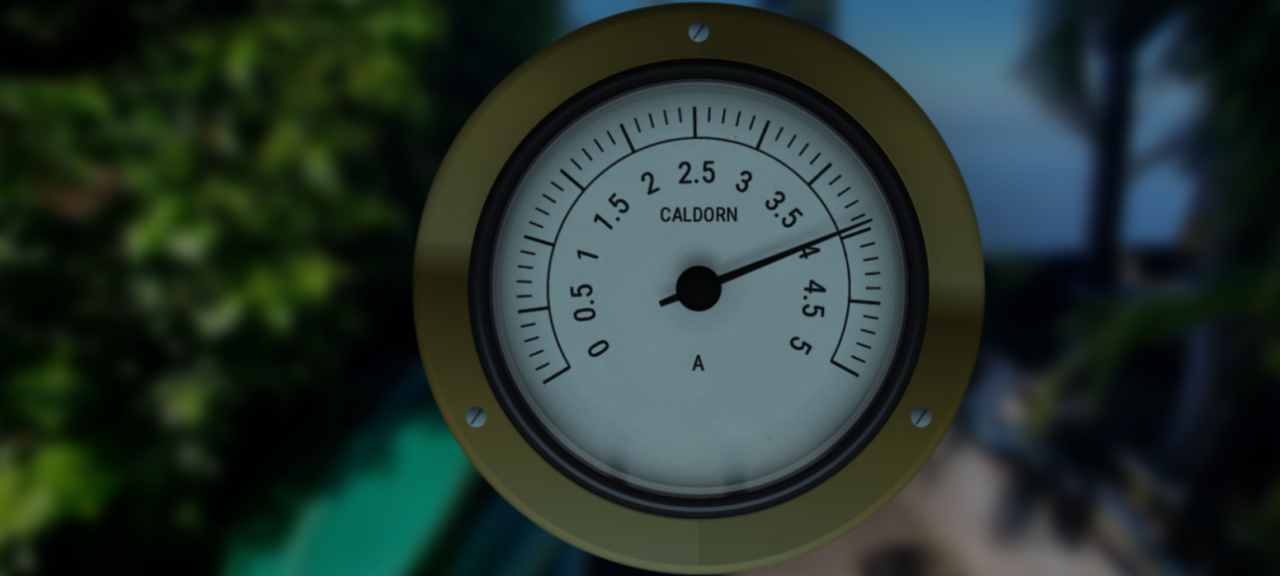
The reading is 3.95 A
